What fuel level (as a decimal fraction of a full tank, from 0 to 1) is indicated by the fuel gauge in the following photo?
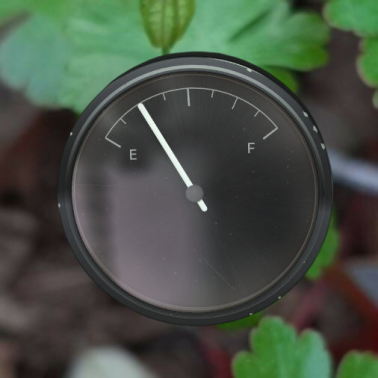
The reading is 0.25
